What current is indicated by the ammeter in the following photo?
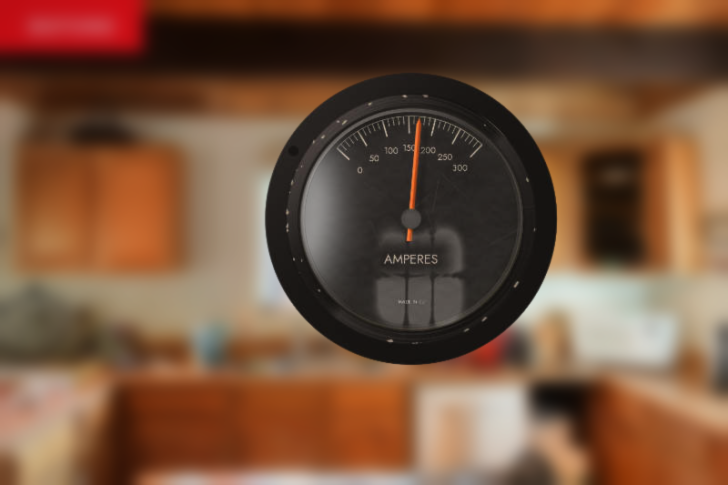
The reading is 170 A
